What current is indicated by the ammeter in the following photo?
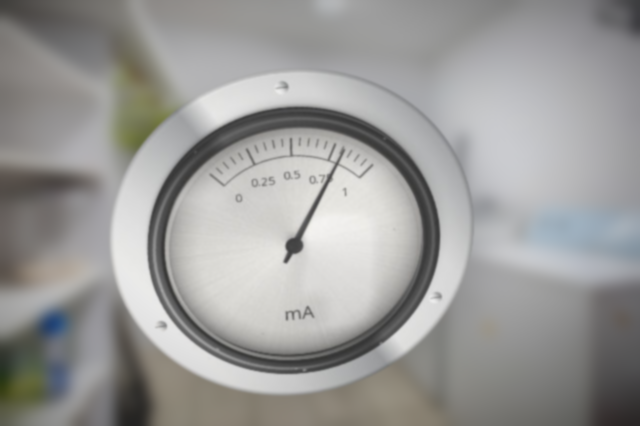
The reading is 0.8 mA
